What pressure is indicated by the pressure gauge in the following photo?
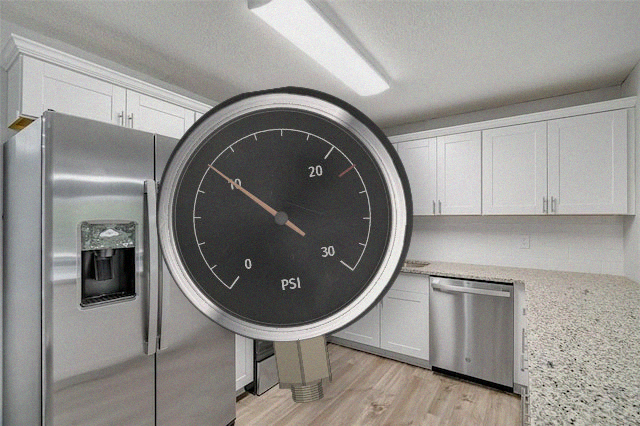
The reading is 10 psi
